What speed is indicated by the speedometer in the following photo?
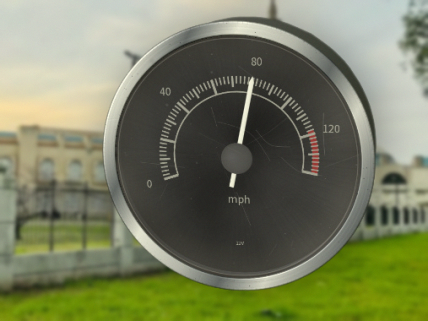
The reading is 80 mph
